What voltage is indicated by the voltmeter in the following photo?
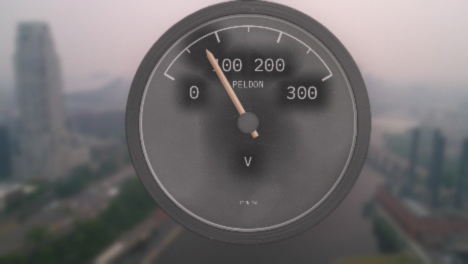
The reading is 75 V
